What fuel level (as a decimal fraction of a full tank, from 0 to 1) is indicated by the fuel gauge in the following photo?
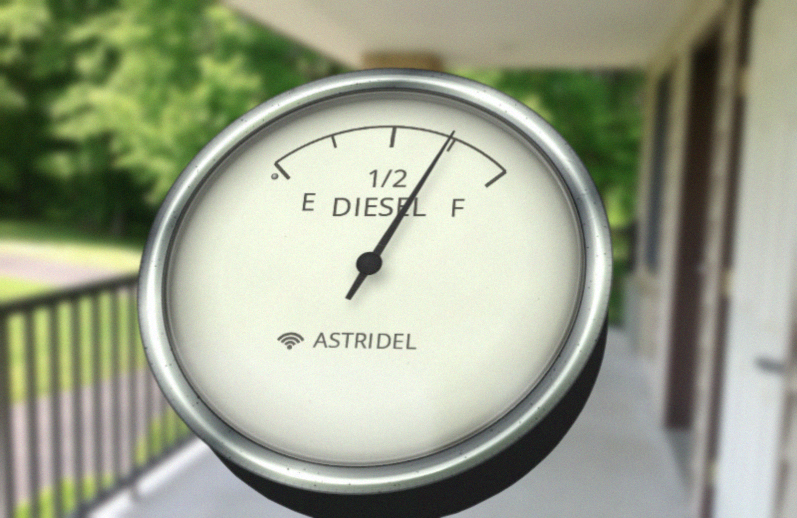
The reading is 0.75
